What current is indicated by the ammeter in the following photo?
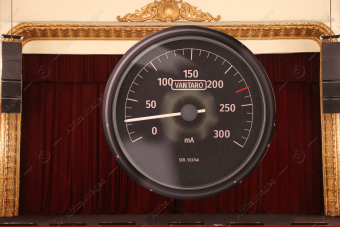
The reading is 25 mA
